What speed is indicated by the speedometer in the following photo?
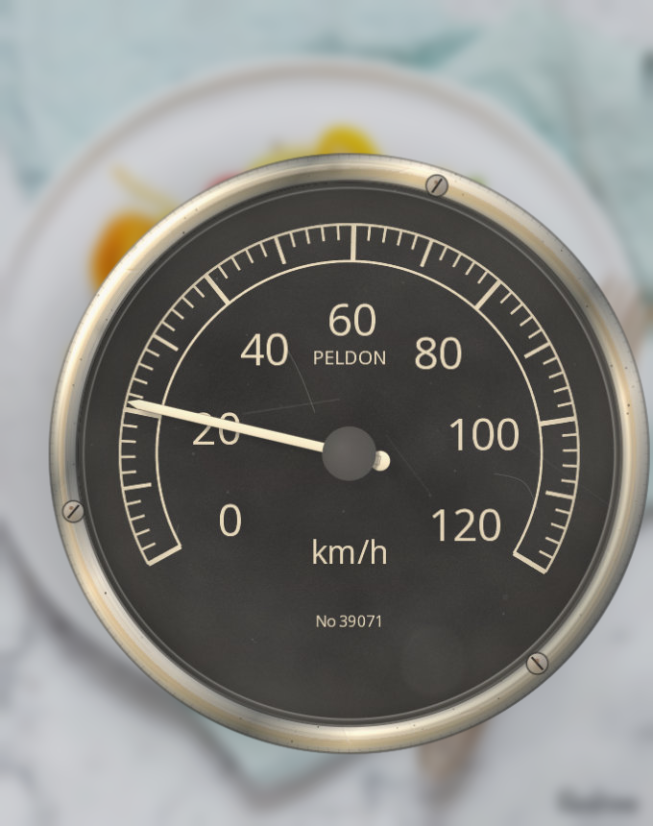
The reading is 21 km/h
